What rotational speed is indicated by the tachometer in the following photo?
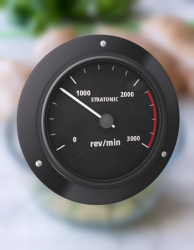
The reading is 800 rpm
